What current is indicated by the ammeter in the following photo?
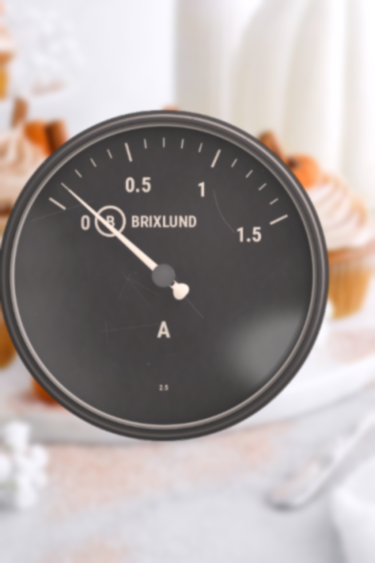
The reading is 0.1 A
